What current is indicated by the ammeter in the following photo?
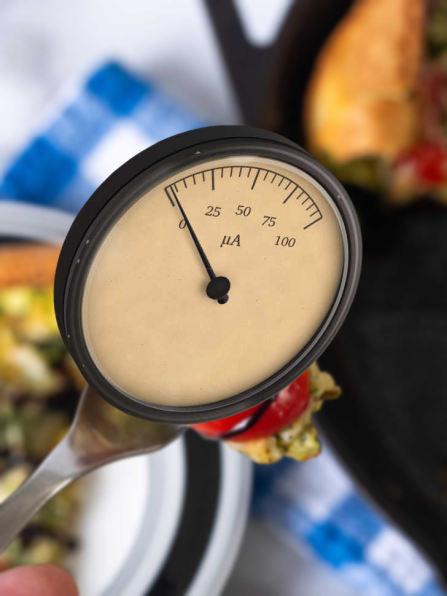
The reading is 2.5 µA
